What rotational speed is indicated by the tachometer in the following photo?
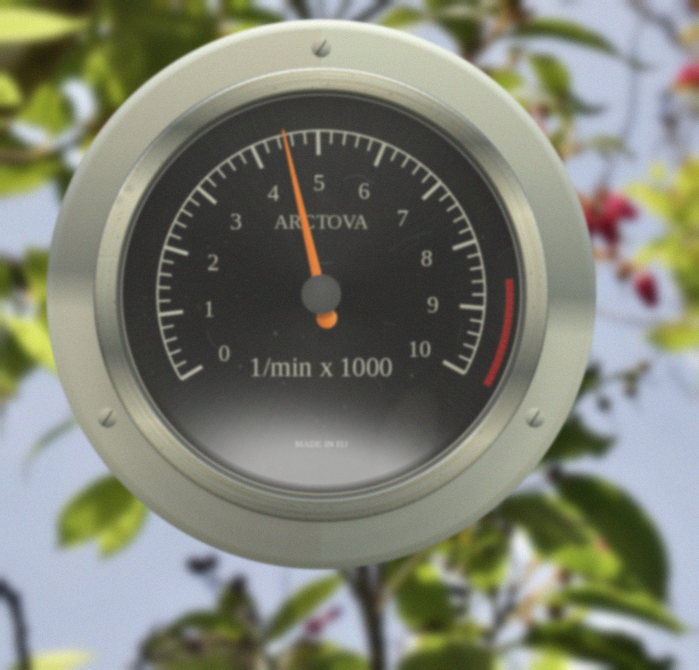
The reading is 4500 rpm
